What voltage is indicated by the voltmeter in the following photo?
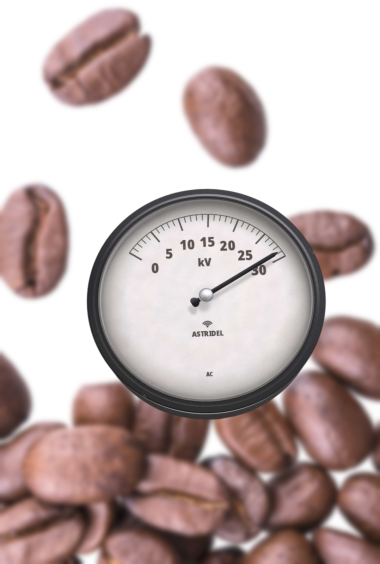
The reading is 29 kV
